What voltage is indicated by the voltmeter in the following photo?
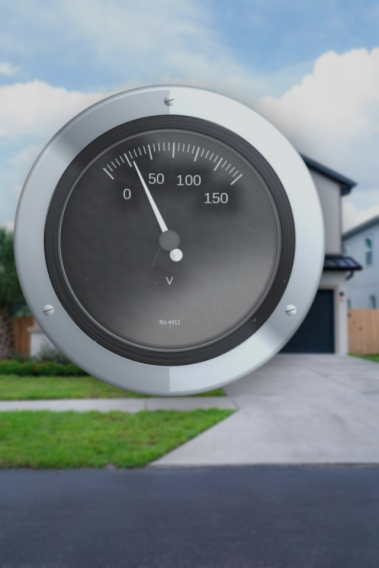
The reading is 30 V
